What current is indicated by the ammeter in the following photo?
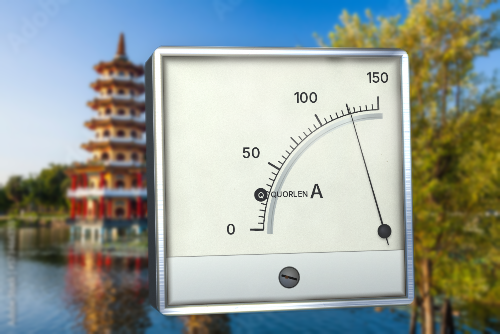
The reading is 125 A
